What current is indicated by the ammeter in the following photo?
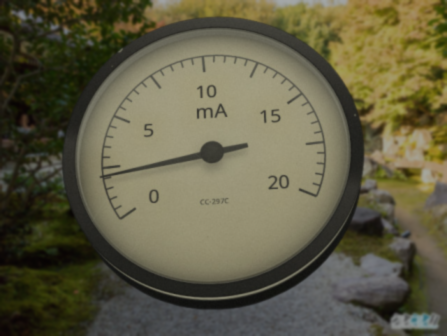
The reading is 2 mA
